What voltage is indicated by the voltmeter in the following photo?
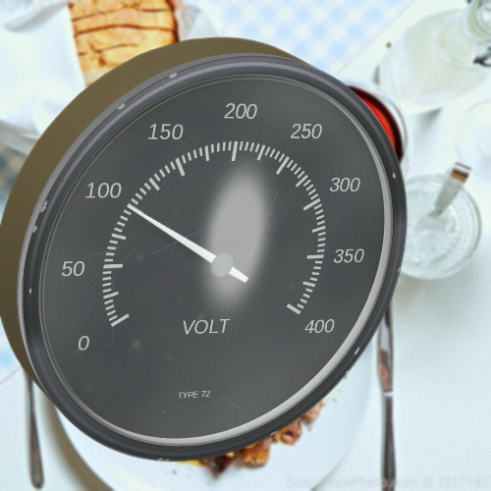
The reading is 100 V
